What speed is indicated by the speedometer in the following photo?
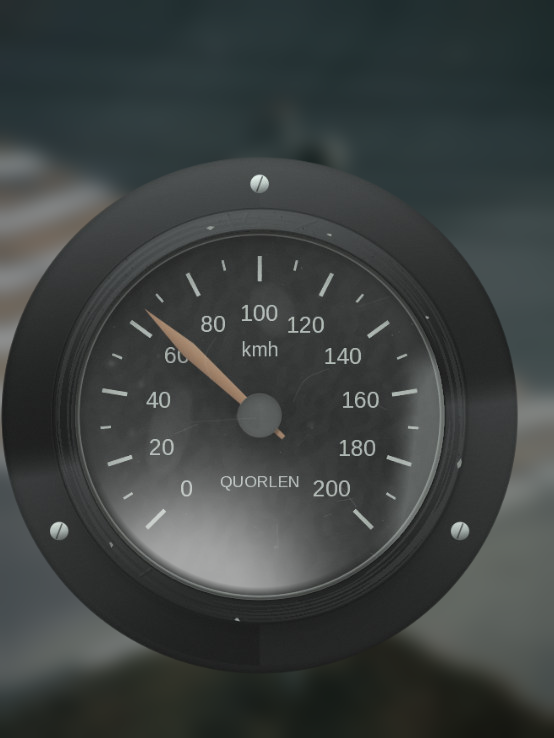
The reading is 65 km/h
